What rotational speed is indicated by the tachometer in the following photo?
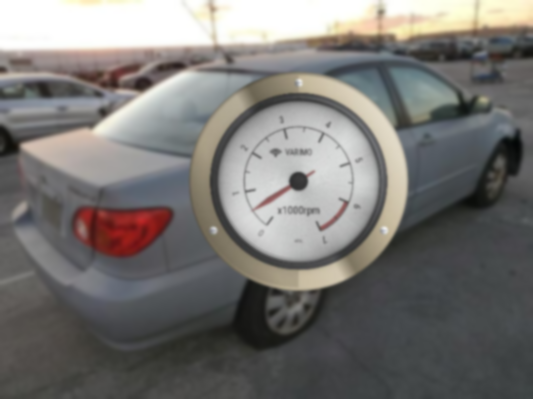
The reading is 500 rpm
